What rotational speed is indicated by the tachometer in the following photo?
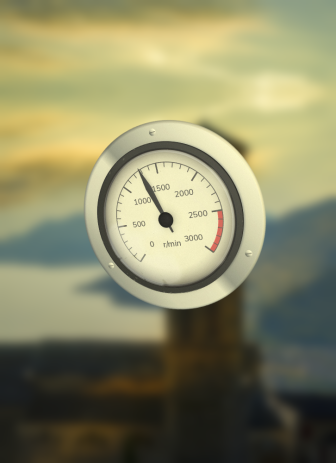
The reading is 1300 rpm
